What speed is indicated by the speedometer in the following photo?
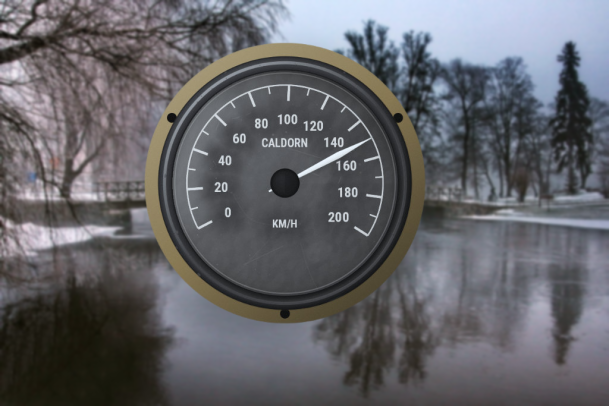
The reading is 150 km/h
